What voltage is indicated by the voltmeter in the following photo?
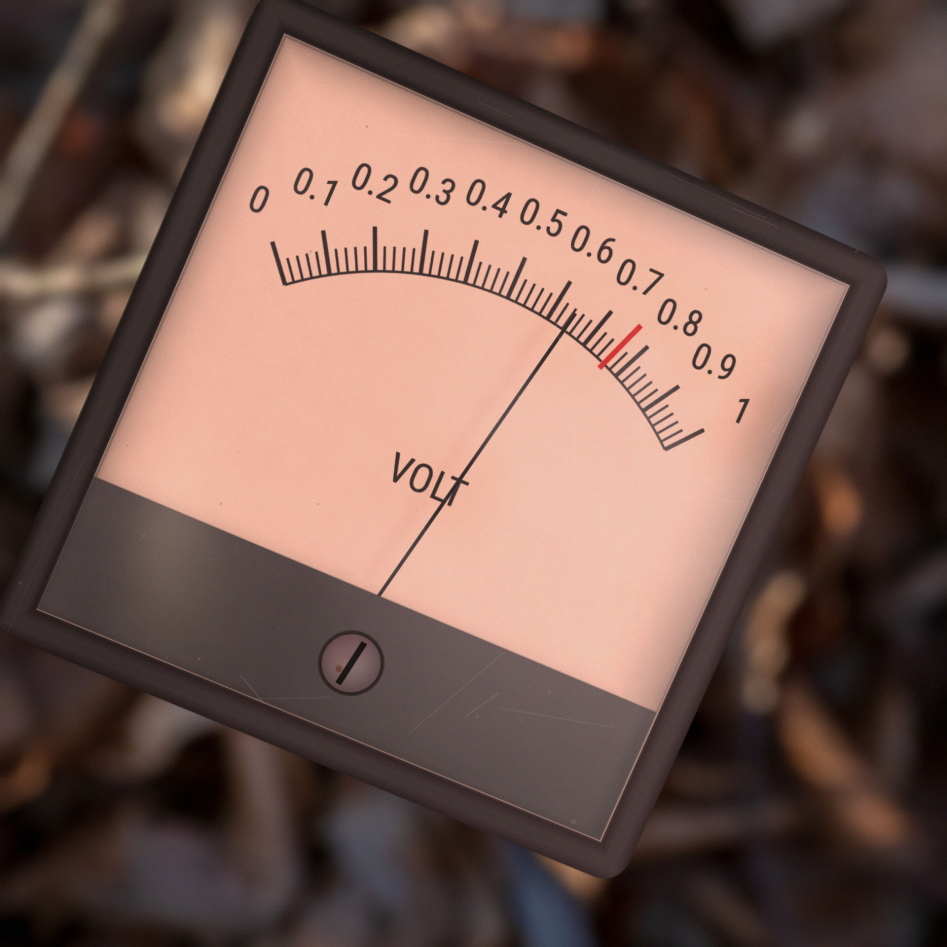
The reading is 0.64 V
